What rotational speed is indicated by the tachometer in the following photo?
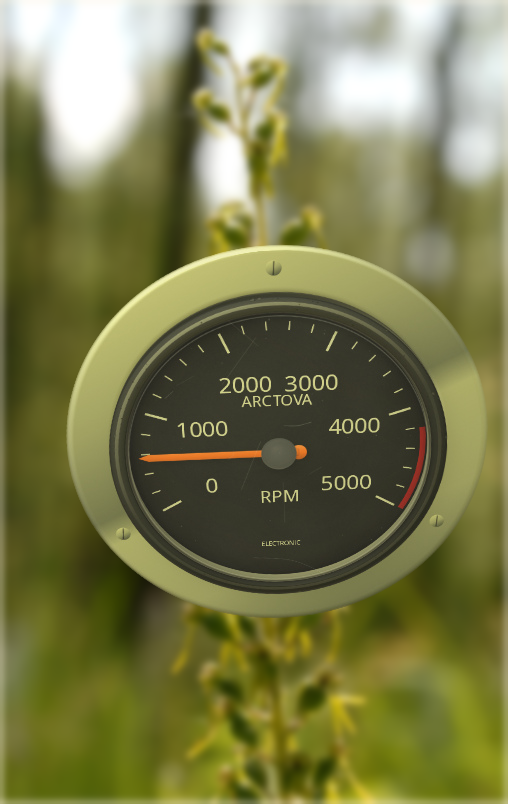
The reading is 600 rpm
